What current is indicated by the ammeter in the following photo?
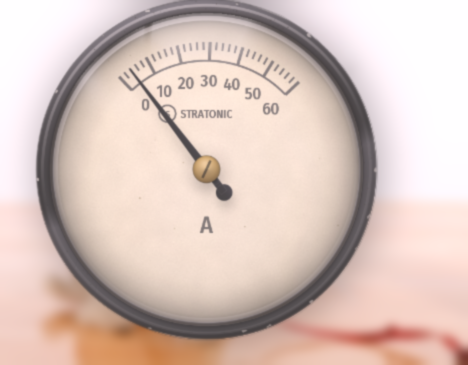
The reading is 4 A
